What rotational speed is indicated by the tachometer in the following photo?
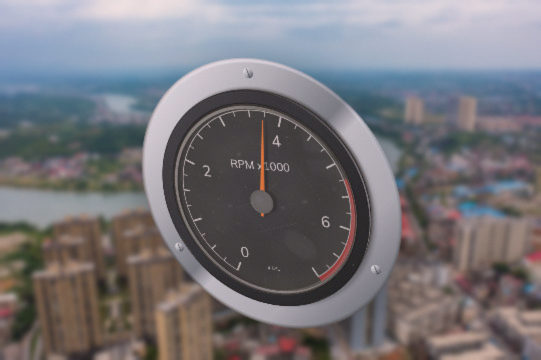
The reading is 3750 rpm
